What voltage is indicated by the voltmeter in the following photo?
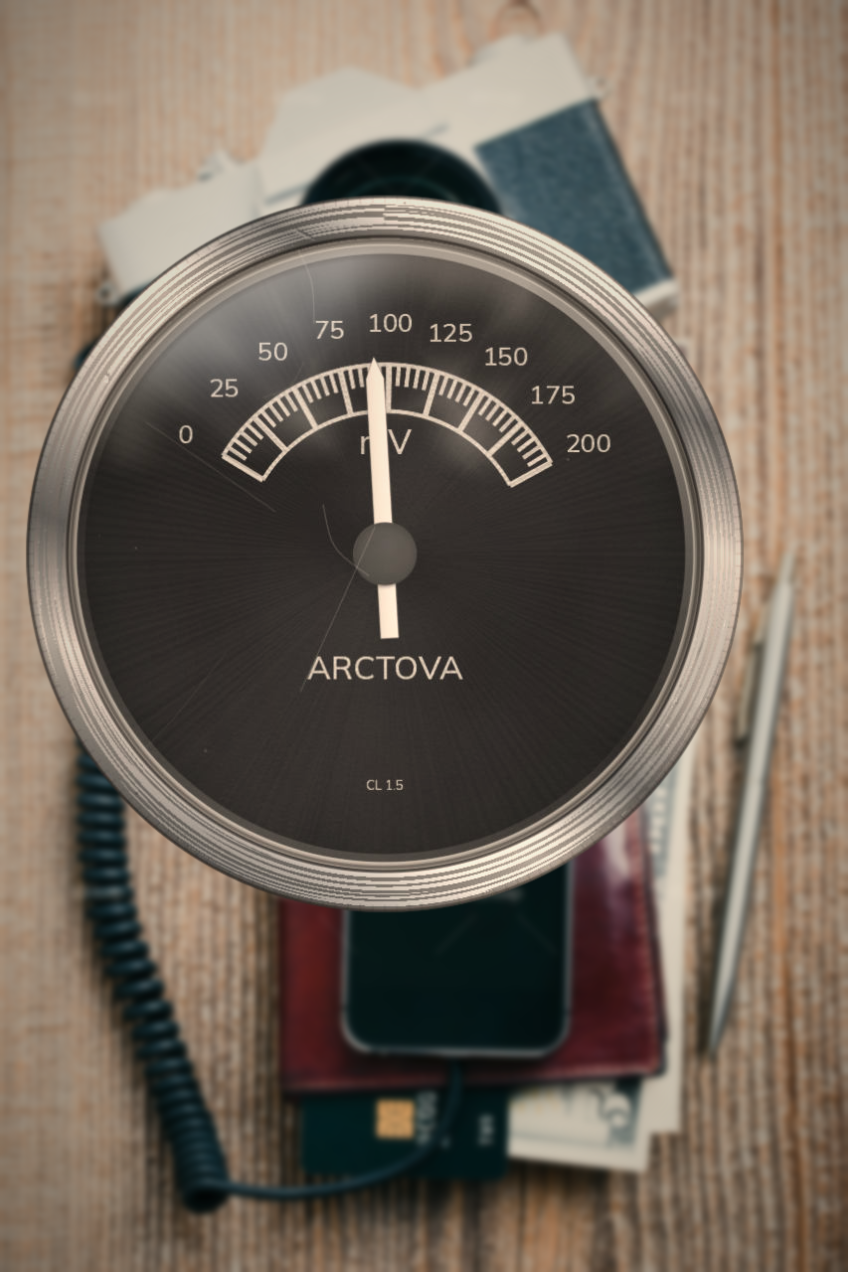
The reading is 92.5 mV
